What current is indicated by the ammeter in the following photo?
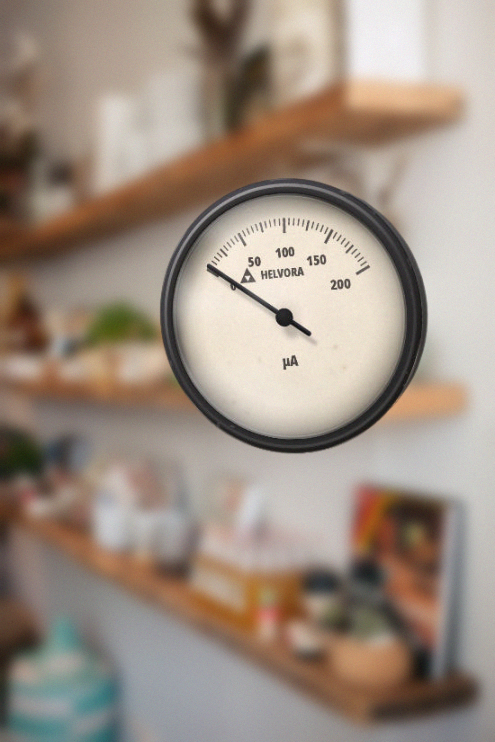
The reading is 5 µA
